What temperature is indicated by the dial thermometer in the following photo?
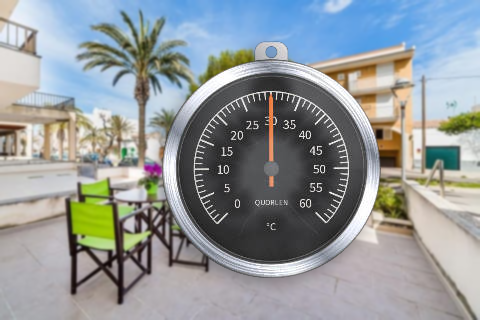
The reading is 30 °C
